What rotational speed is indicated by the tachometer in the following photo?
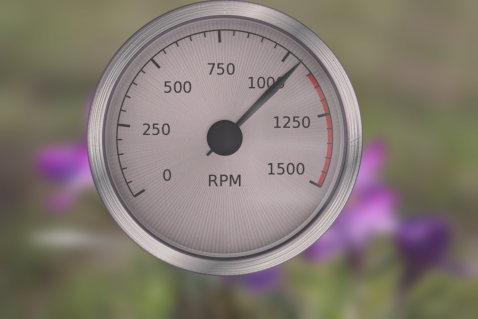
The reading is 1050 rpm
